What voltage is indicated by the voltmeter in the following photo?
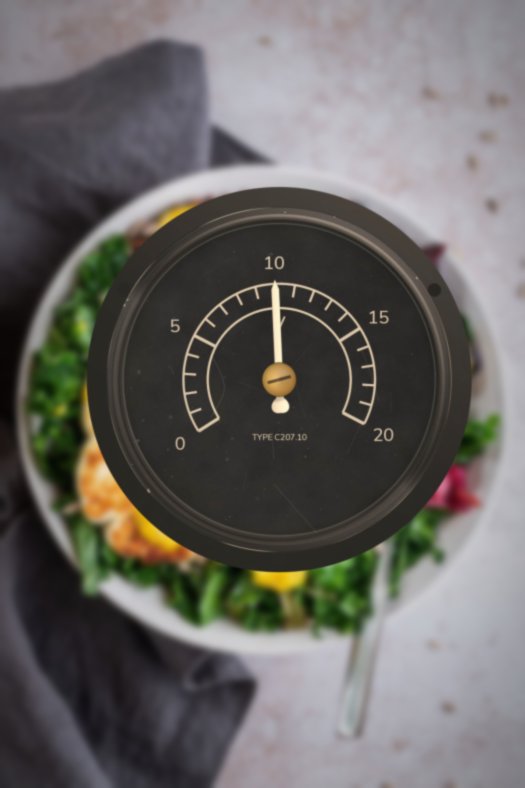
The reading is 10 V
